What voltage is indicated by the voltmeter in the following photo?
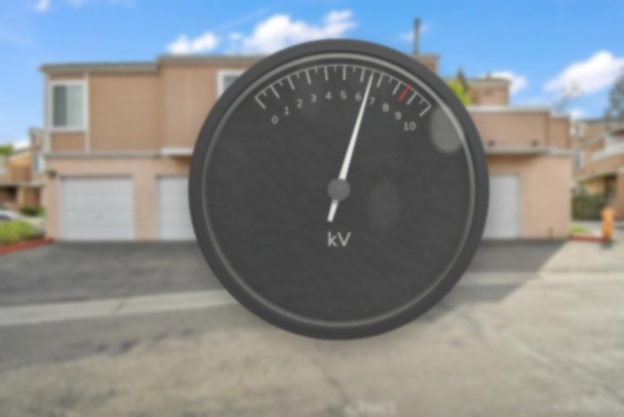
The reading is 6.5 kV
